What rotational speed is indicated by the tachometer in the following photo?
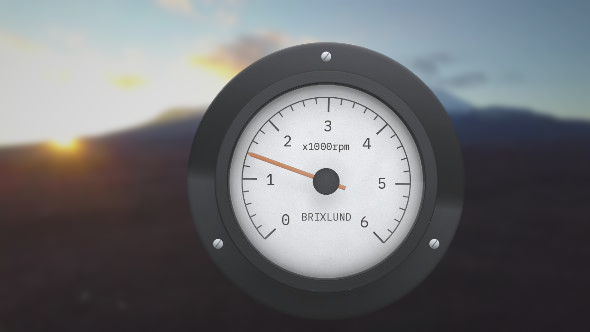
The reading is 1400 rpm
